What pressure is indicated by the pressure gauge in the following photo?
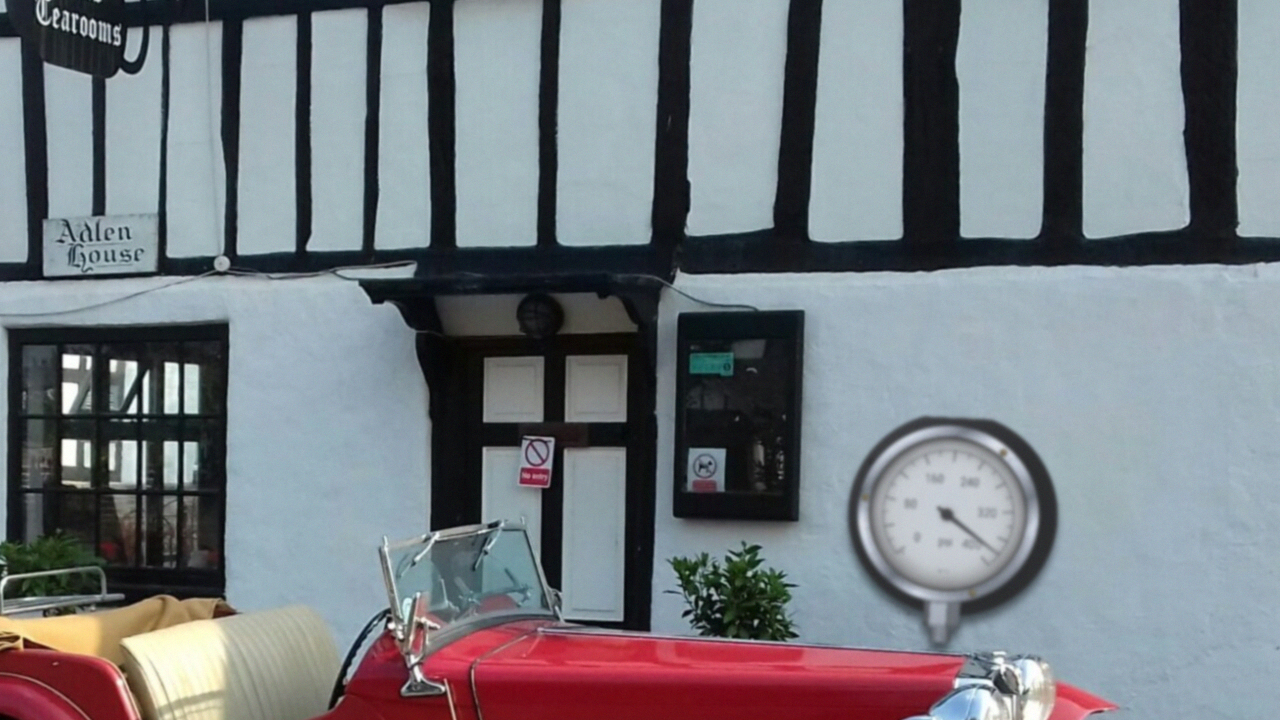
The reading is 380 psi
